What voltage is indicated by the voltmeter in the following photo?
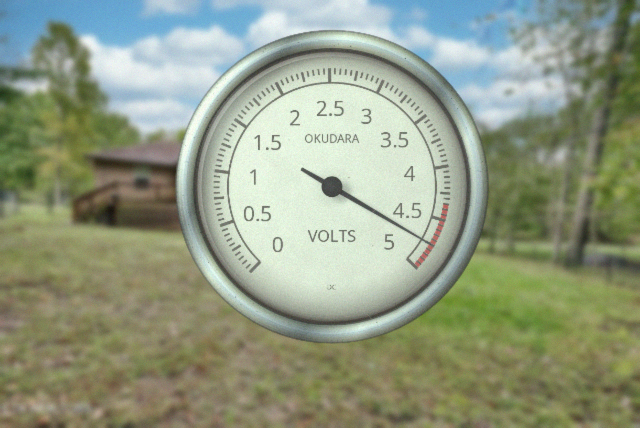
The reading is 4.75 V
